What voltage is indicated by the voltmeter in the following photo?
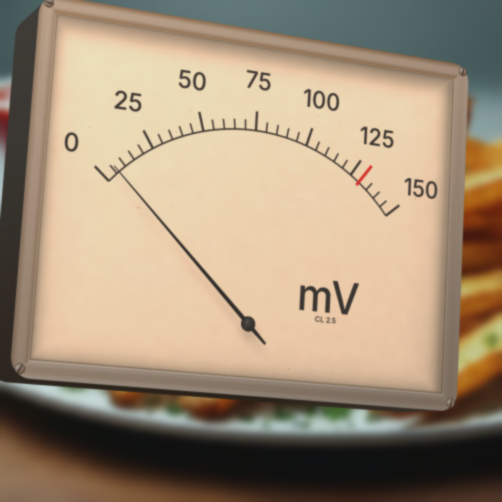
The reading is 5 mV
